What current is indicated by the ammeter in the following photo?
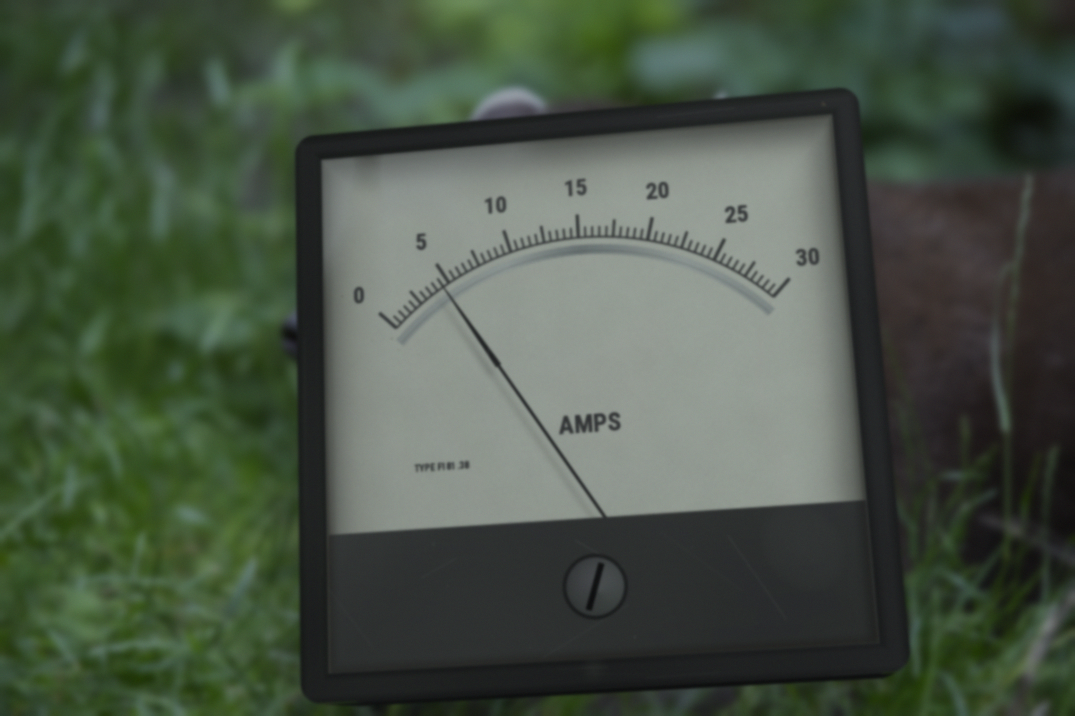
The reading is 4.5 A
